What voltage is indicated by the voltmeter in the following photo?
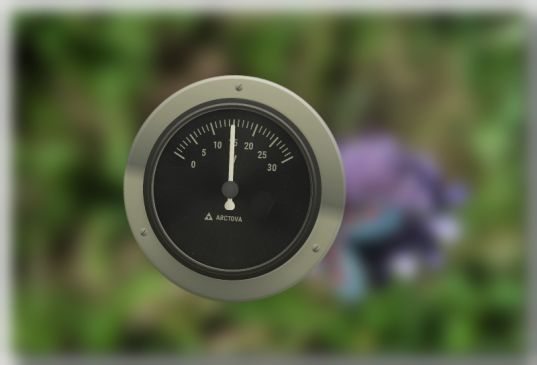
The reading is 15 V
